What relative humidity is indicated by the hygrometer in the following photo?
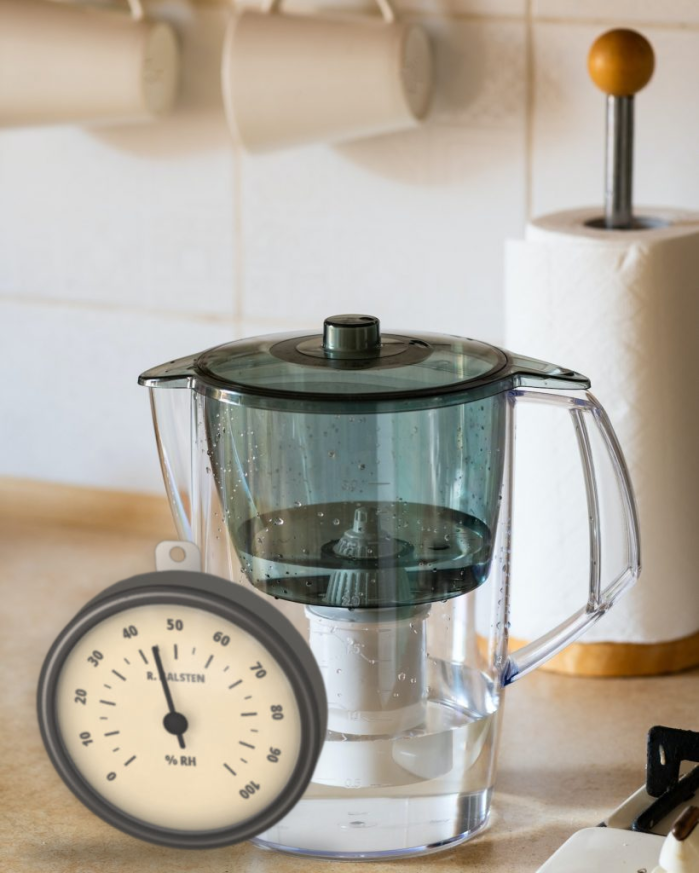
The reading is 45 %
